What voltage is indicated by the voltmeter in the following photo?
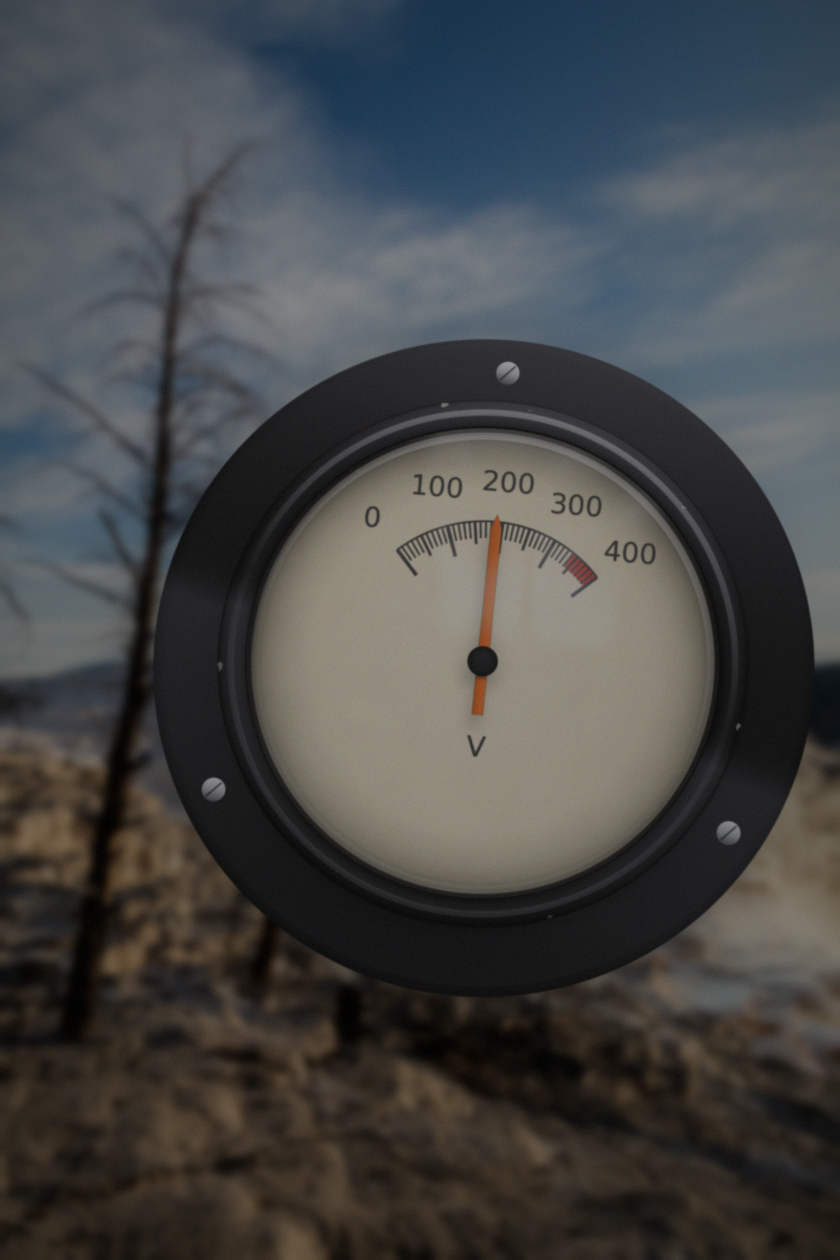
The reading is 190 V
